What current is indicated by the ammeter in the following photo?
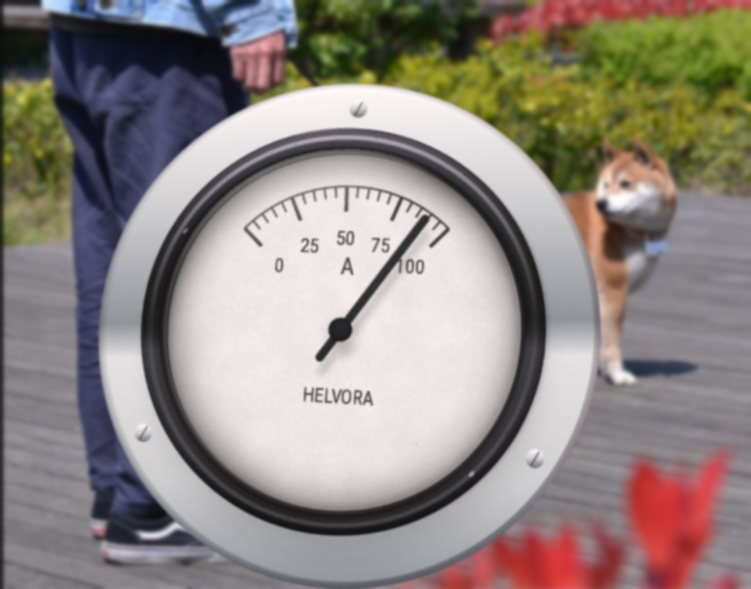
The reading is 90 A
